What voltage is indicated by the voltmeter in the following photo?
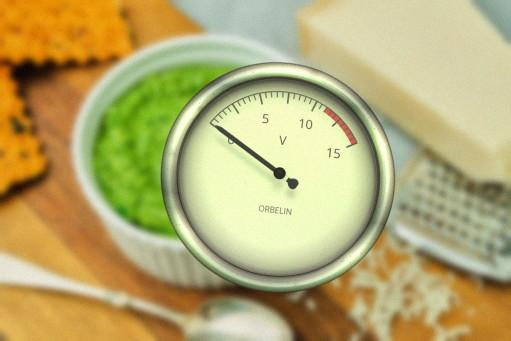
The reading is 0 V
